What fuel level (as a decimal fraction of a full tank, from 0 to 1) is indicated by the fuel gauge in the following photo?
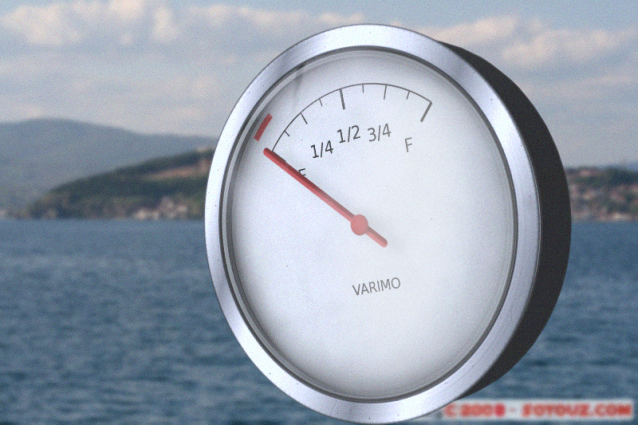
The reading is 0
